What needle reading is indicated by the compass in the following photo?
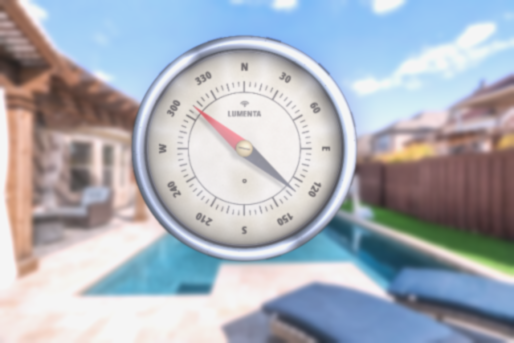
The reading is 310 °
